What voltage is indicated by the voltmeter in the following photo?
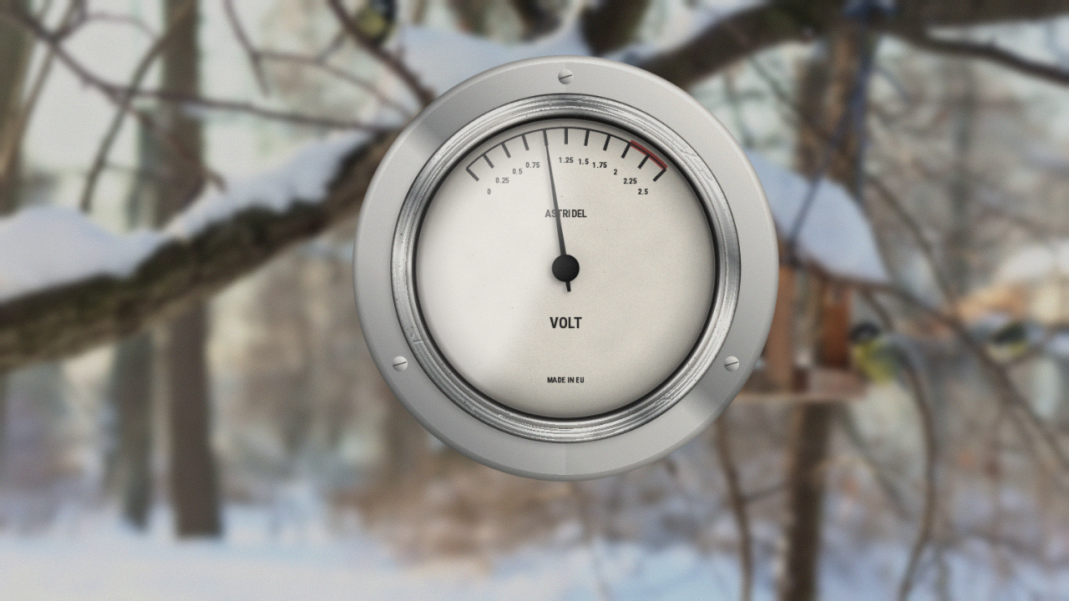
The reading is 1 V
